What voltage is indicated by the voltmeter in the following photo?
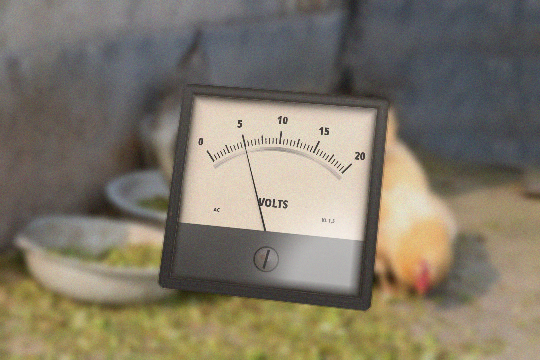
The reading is 5 V
